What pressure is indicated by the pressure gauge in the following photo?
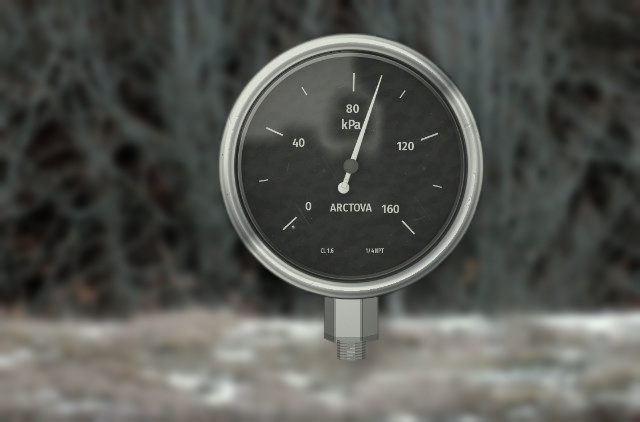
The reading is 90 kPa
